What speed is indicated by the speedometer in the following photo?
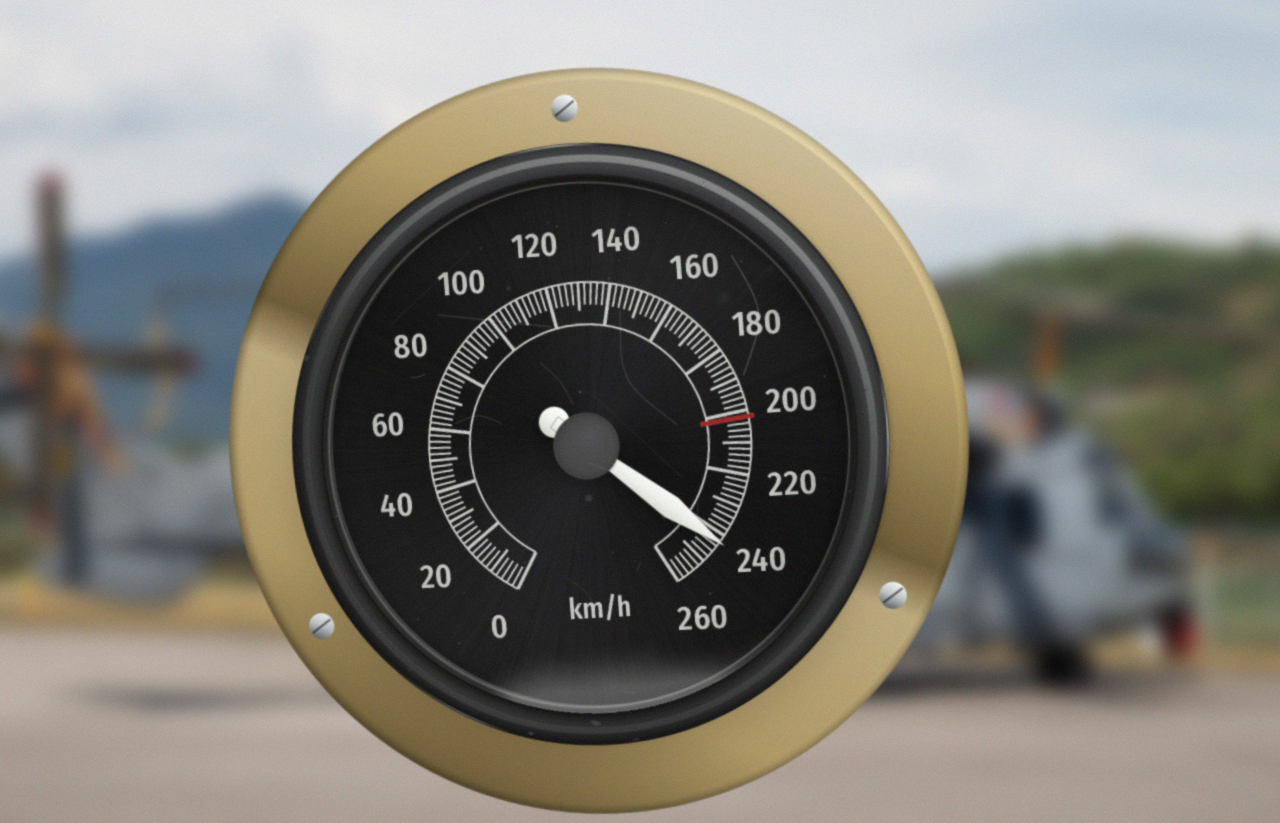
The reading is 242 km/h
